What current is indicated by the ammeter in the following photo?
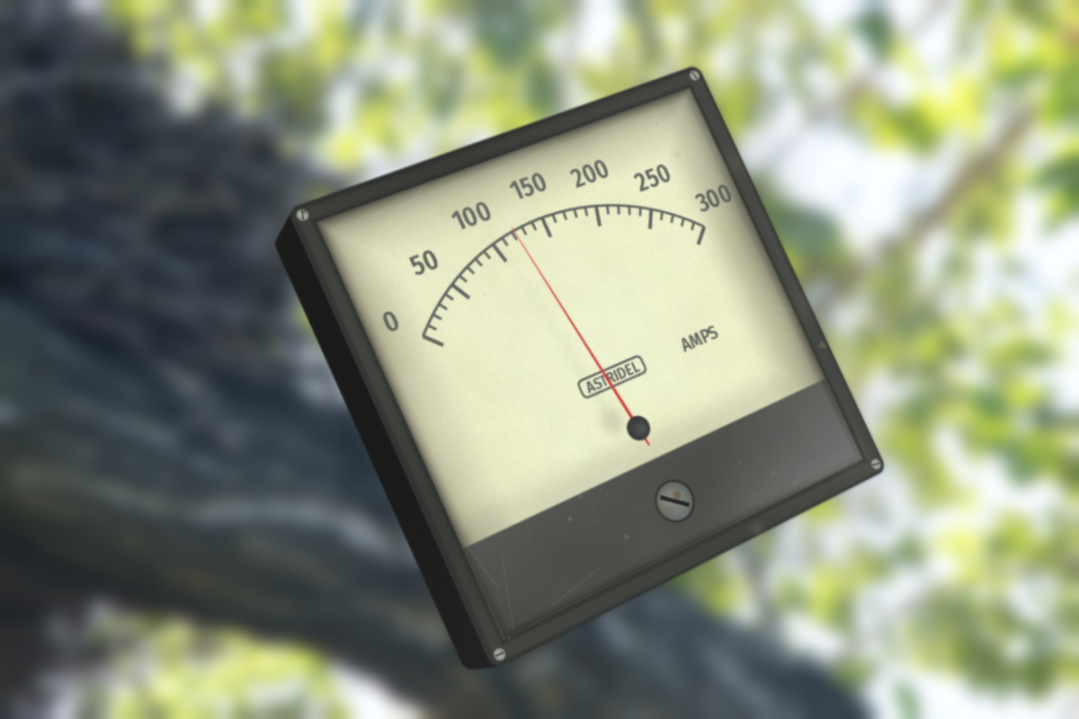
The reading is 120 A
